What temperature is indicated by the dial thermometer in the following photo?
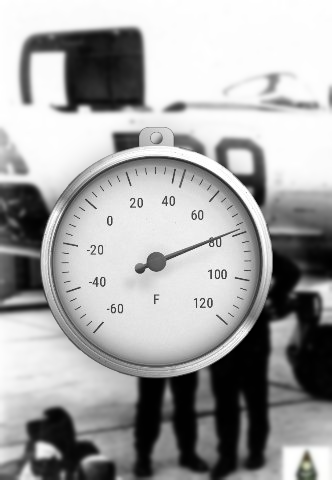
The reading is 78 °F
